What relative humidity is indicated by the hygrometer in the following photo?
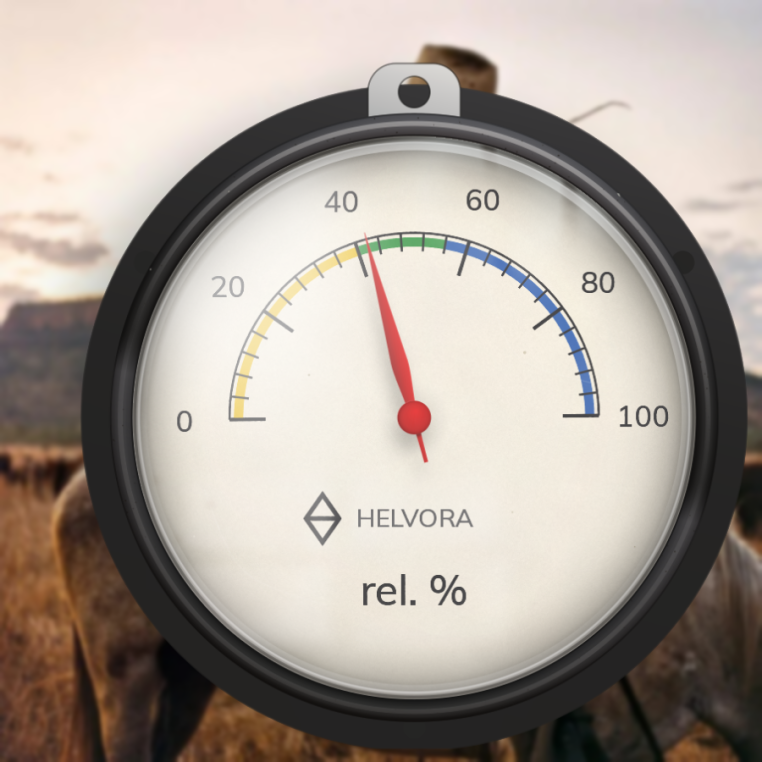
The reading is 42 %
